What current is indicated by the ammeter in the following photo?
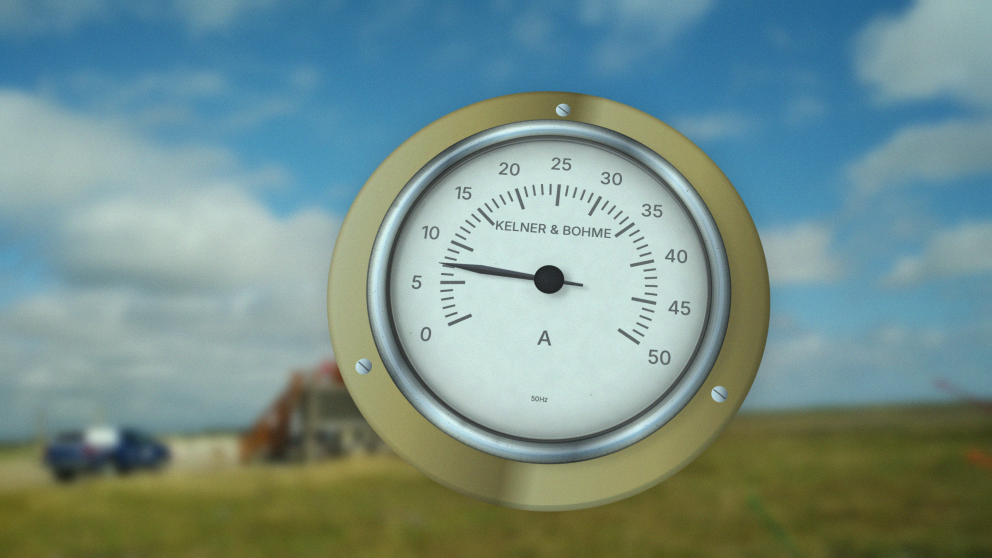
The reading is 7 A
